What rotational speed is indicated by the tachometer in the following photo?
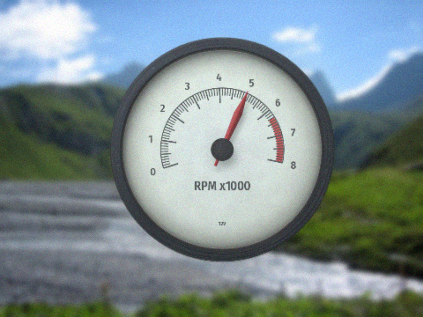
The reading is 5000 rpm
